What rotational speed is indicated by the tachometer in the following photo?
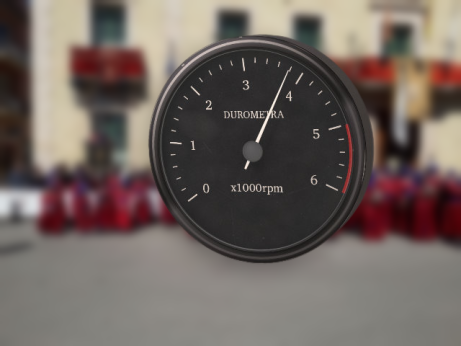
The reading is 3800 rpm
